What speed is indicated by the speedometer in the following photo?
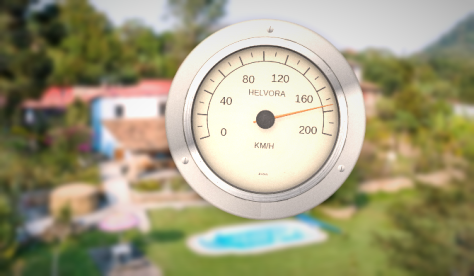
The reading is 175 km/h
